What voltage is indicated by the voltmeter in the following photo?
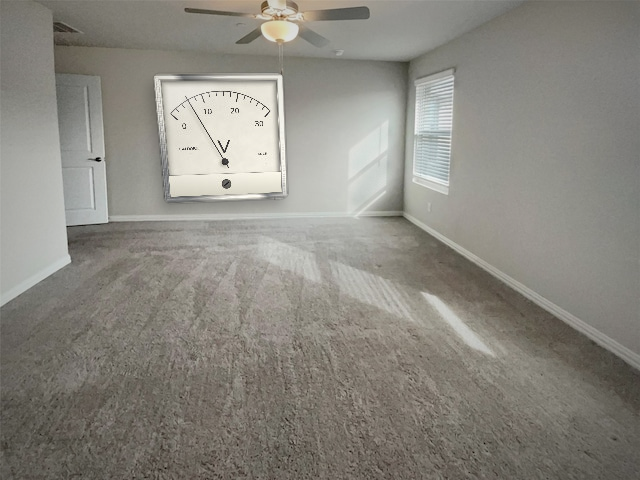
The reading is 6 V
